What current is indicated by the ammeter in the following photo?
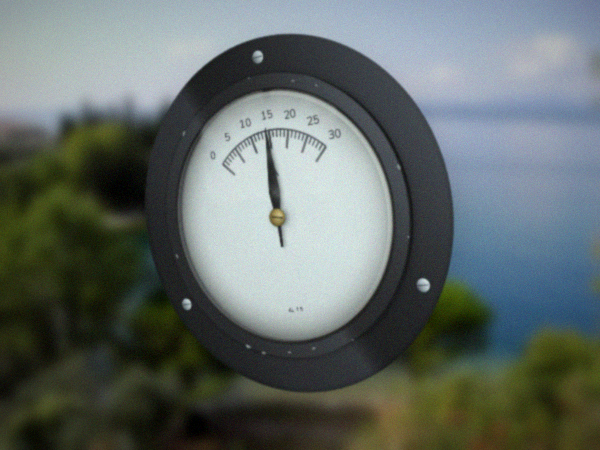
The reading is 15 A
